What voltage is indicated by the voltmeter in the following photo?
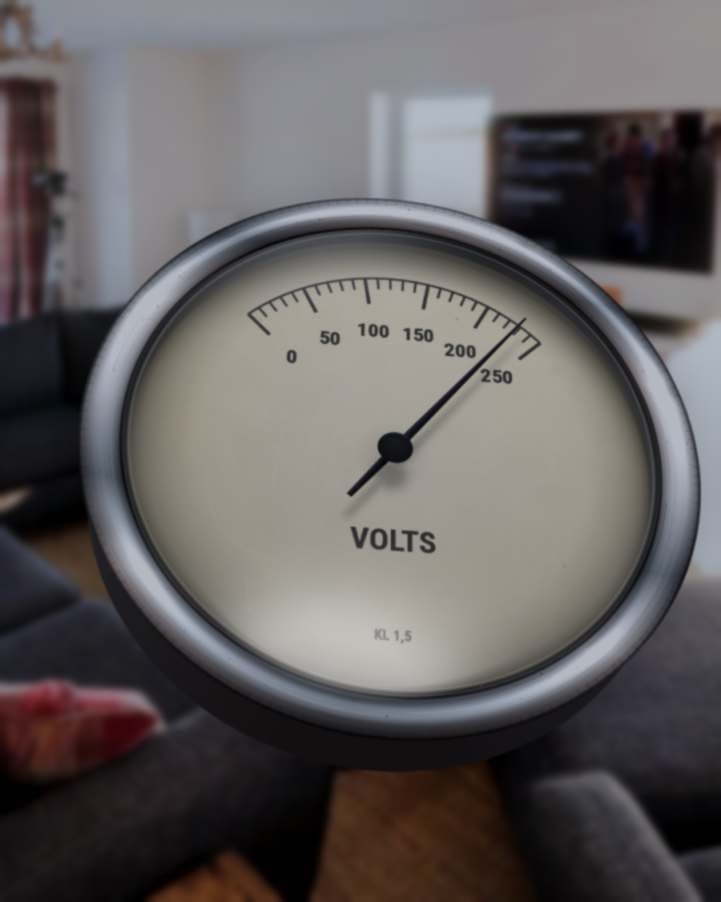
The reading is 230 V
